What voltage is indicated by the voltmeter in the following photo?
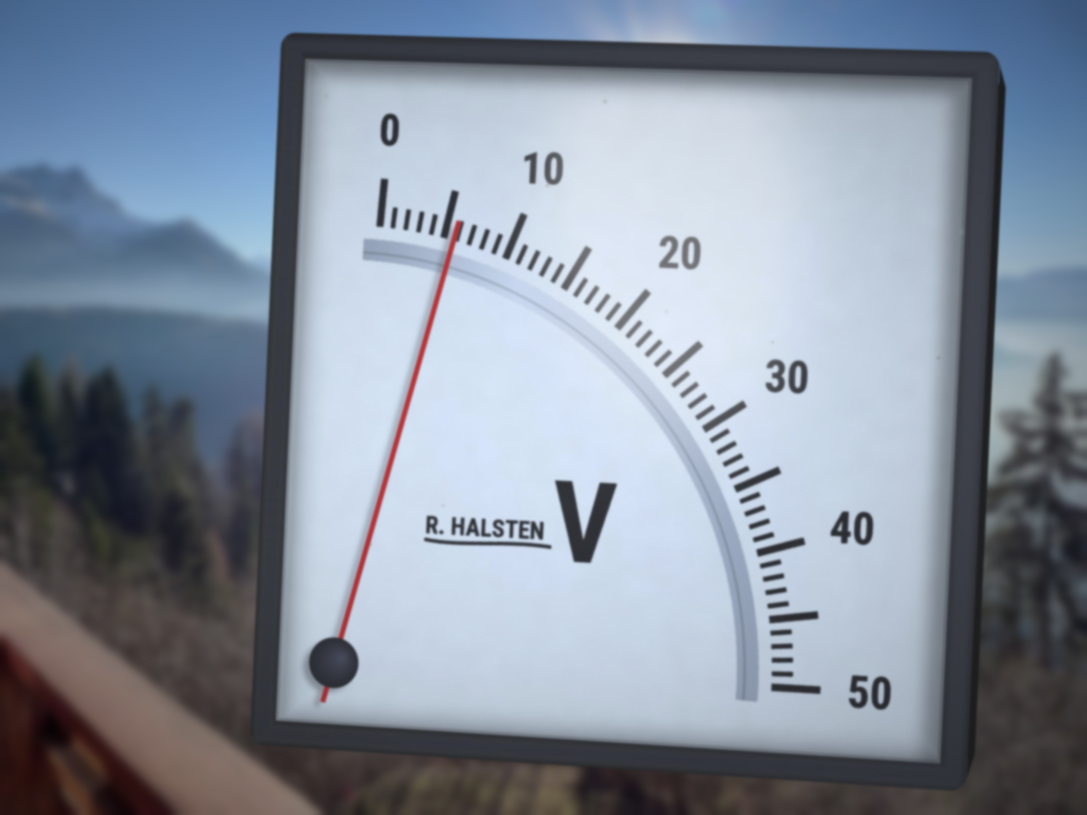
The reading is 6 V
